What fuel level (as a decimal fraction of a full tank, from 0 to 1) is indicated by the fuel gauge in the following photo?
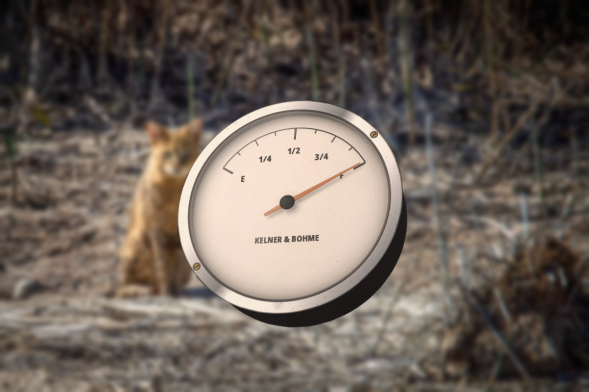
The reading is 1
